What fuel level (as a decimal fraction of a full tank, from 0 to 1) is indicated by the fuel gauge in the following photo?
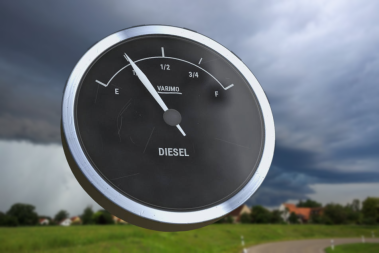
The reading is 0.25
